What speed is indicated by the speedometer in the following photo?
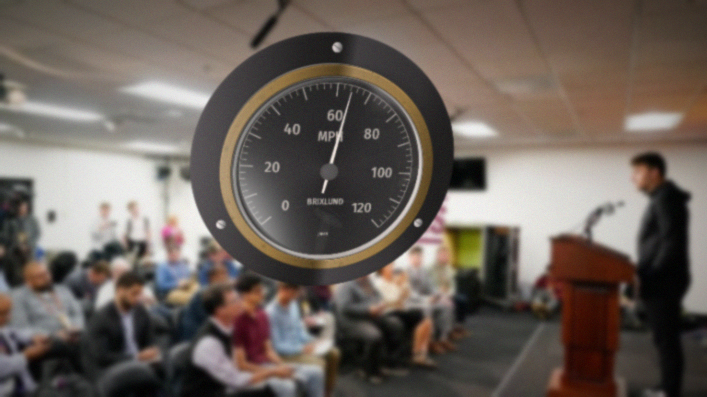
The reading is 64 mph
